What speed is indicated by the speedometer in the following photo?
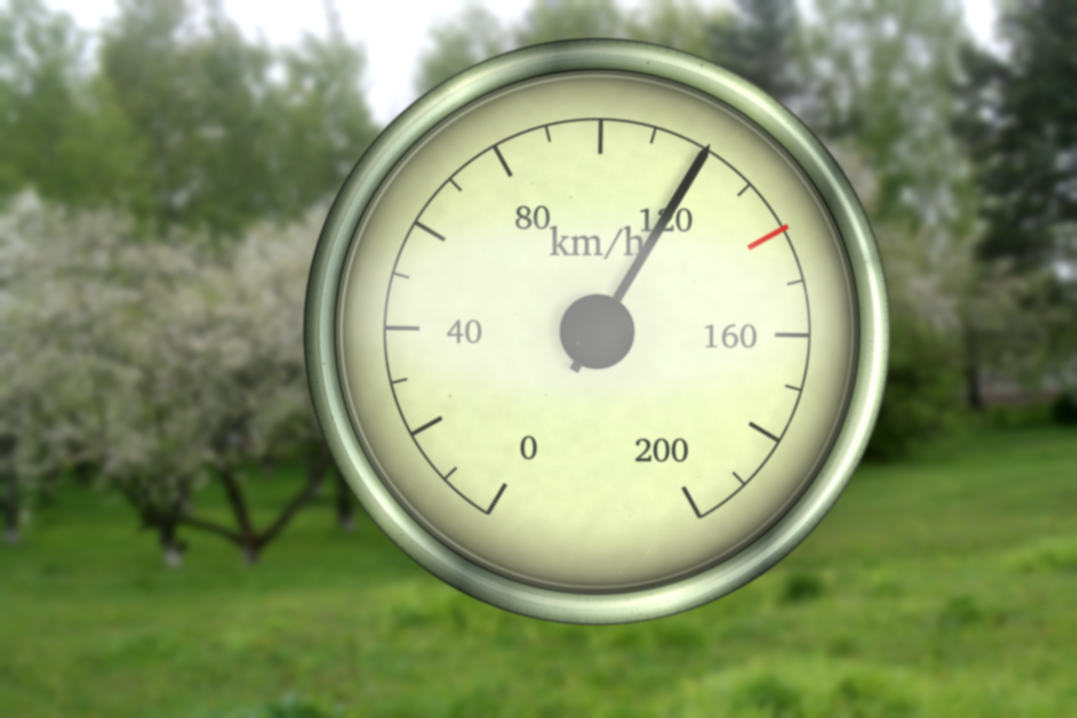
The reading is 120 km/h
